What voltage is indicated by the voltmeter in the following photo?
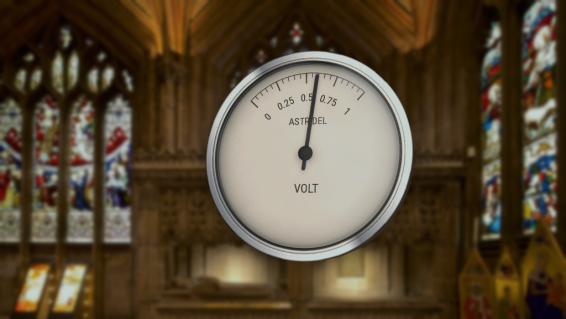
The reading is 0.6 V
